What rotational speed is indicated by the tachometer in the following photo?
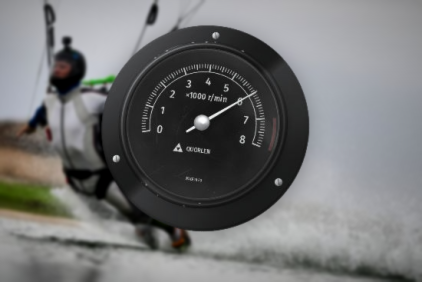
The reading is 6000 rpm
